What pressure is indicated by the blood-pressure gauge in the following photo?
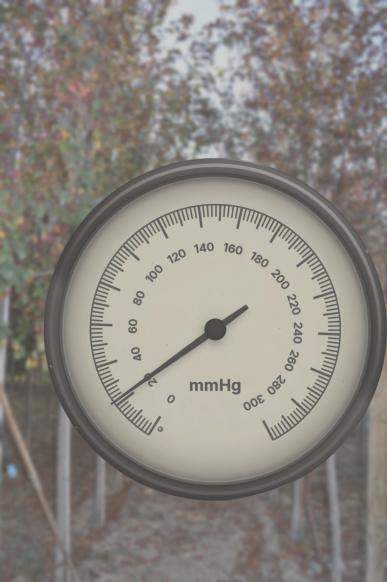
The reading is 22 mmHg
